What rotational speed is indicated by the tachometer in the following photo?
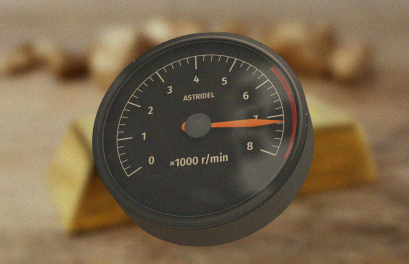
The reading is 7200 rpm
